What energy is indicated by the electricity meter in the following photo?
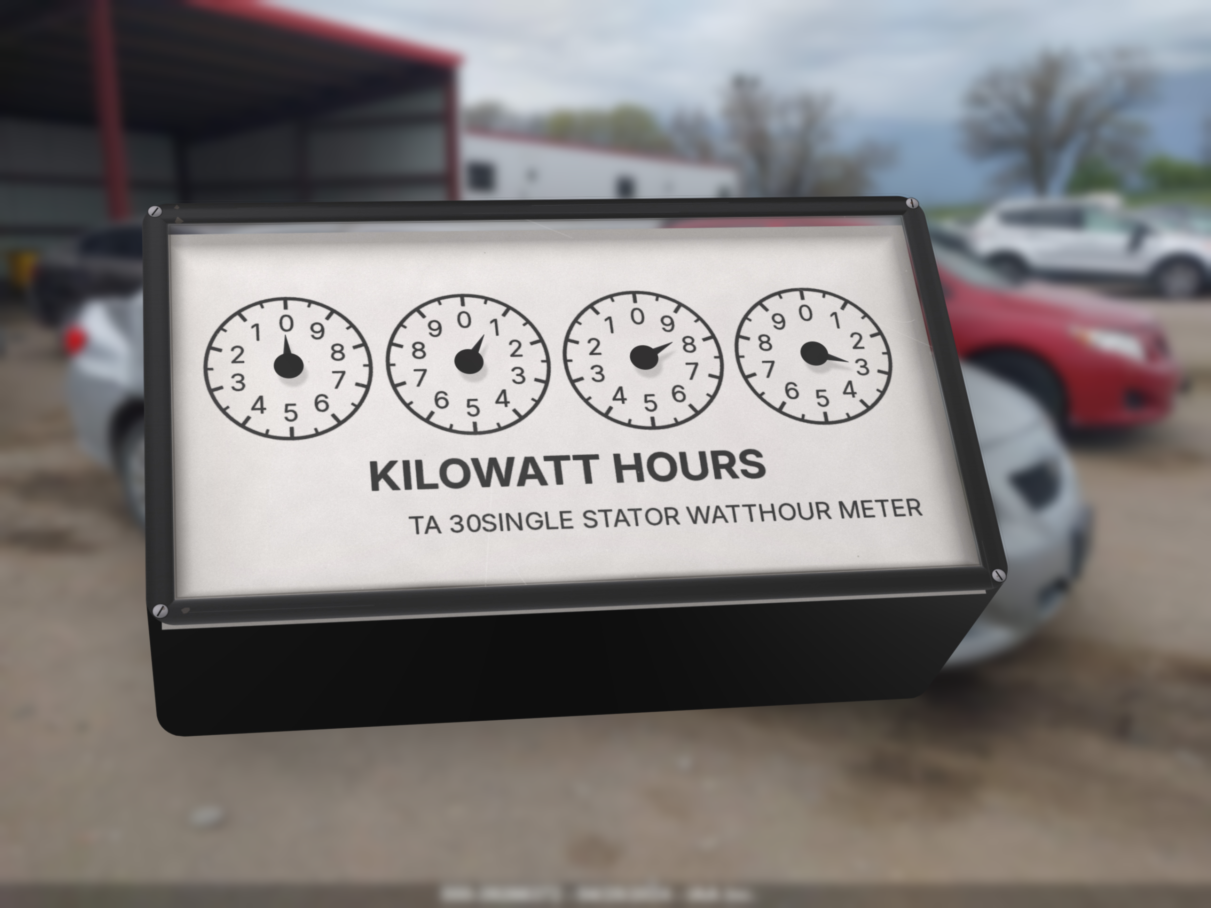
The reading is 83 kWh
